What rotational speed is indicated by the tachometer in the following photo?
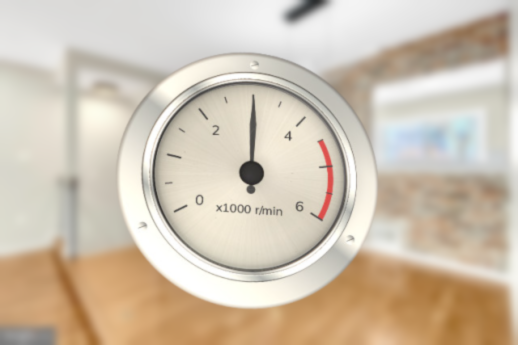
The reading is 3000 rpm
